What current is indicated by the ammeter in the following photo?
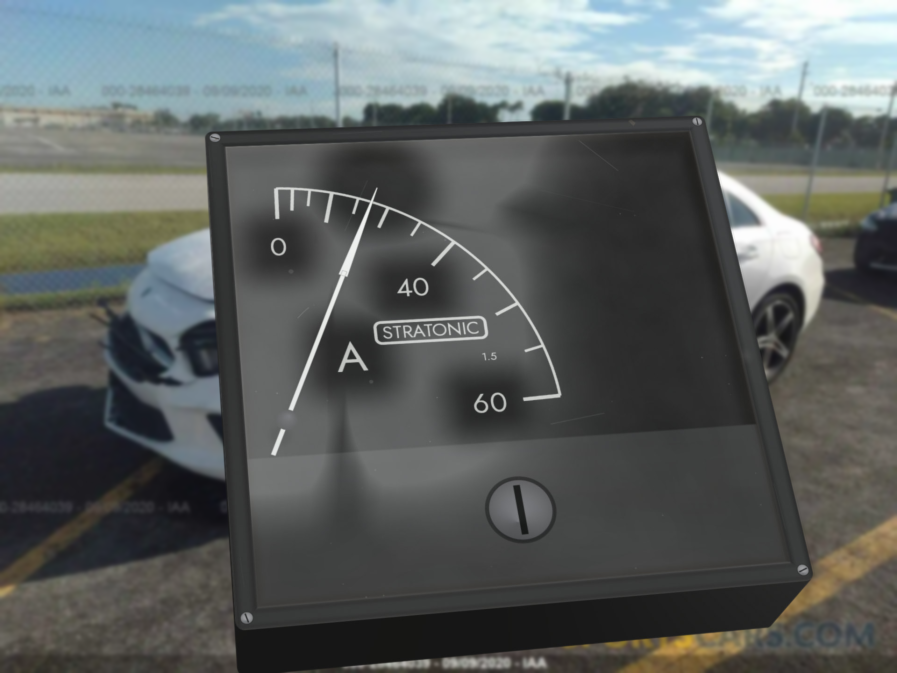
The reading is 27.5 A
